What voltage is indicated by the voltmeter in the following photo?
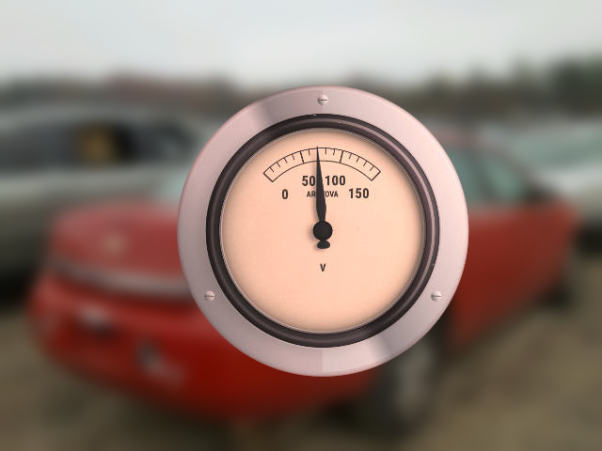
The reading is 70 V
